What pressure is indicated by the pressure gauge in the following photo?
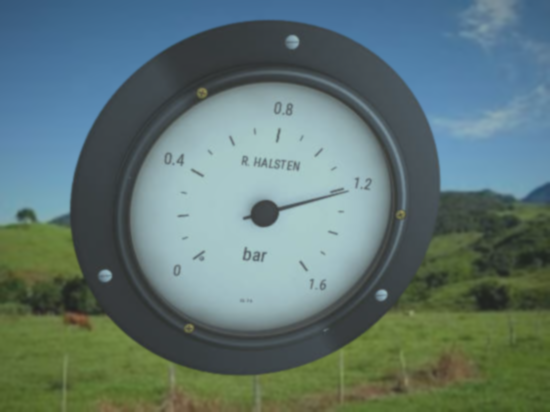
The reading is 1.2 bar
